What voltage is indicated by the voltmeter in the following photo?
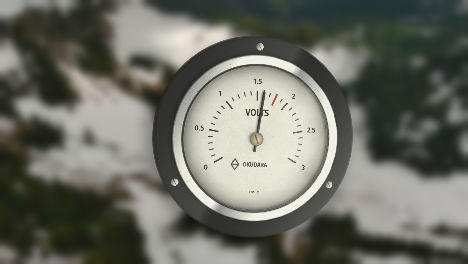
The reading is 1.6 V
